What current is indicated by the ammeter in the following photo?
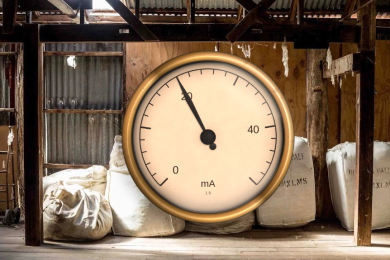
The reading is 20 mA
